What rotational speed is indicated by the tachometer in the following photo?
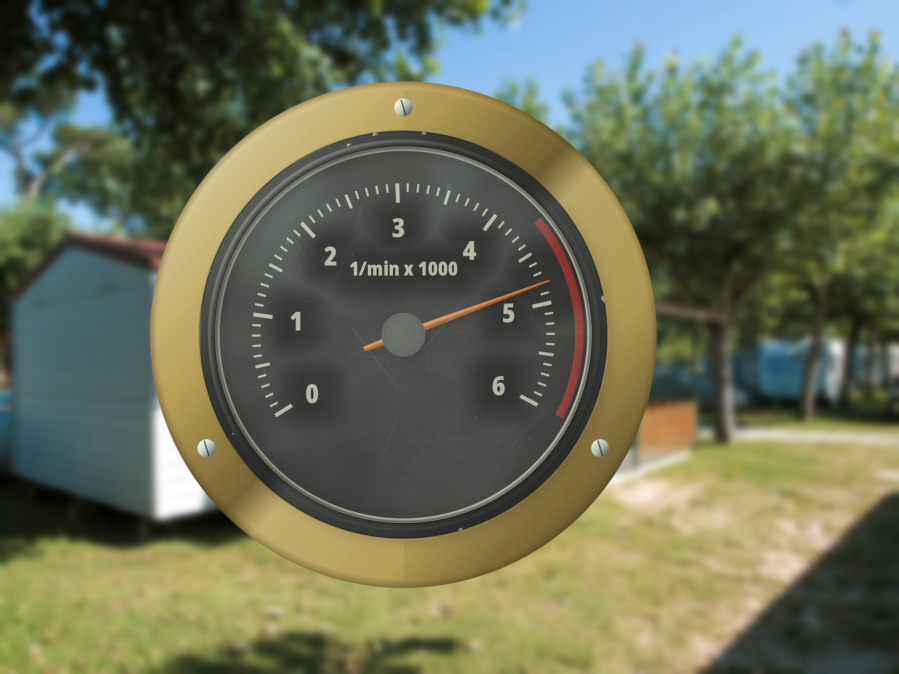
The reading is 4800 rpm
